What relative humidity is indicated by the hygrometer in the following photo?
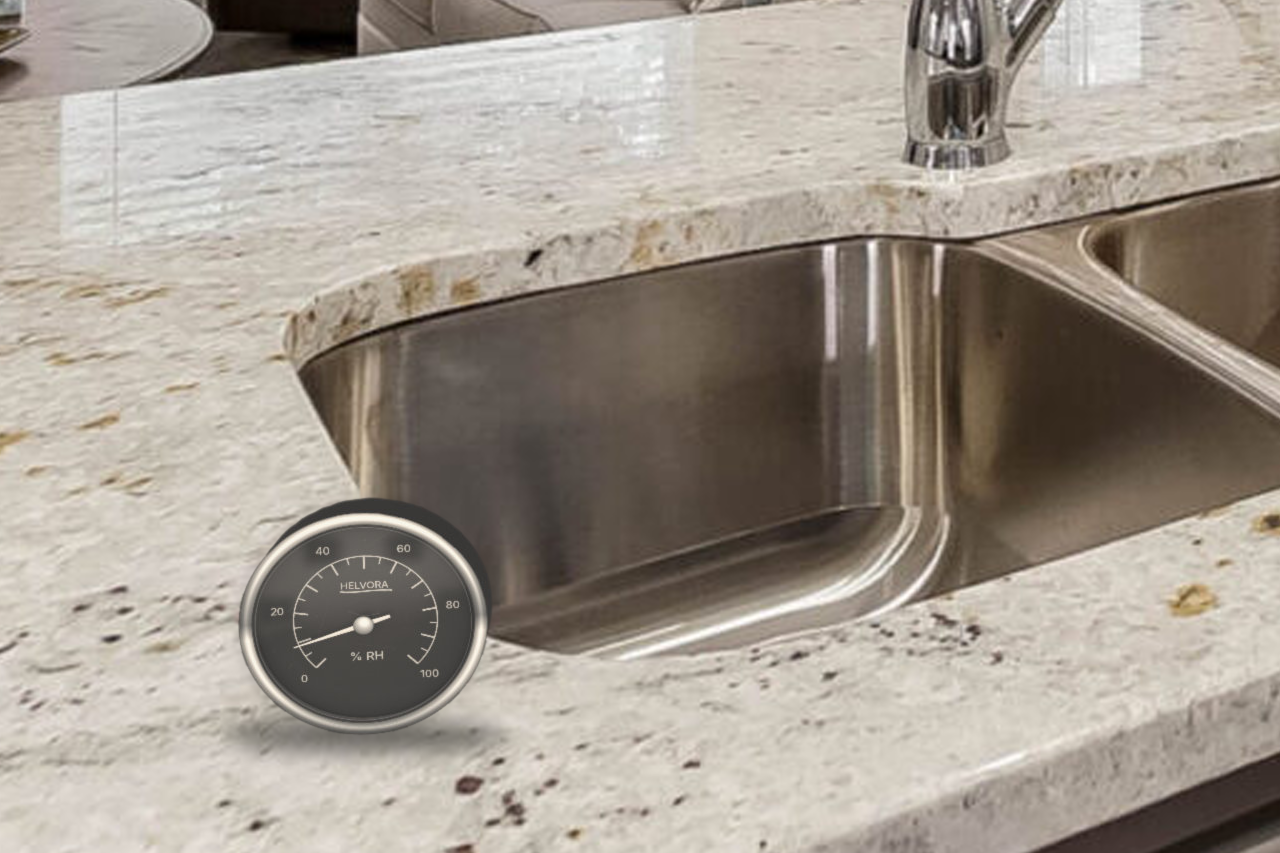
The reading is 10 %
